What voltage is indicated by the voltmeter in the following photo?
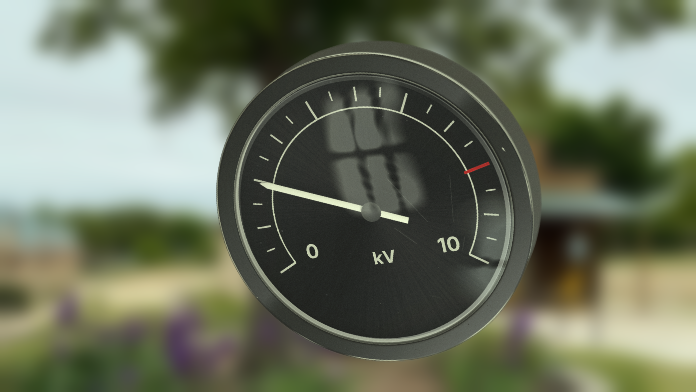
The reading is 2 kV
